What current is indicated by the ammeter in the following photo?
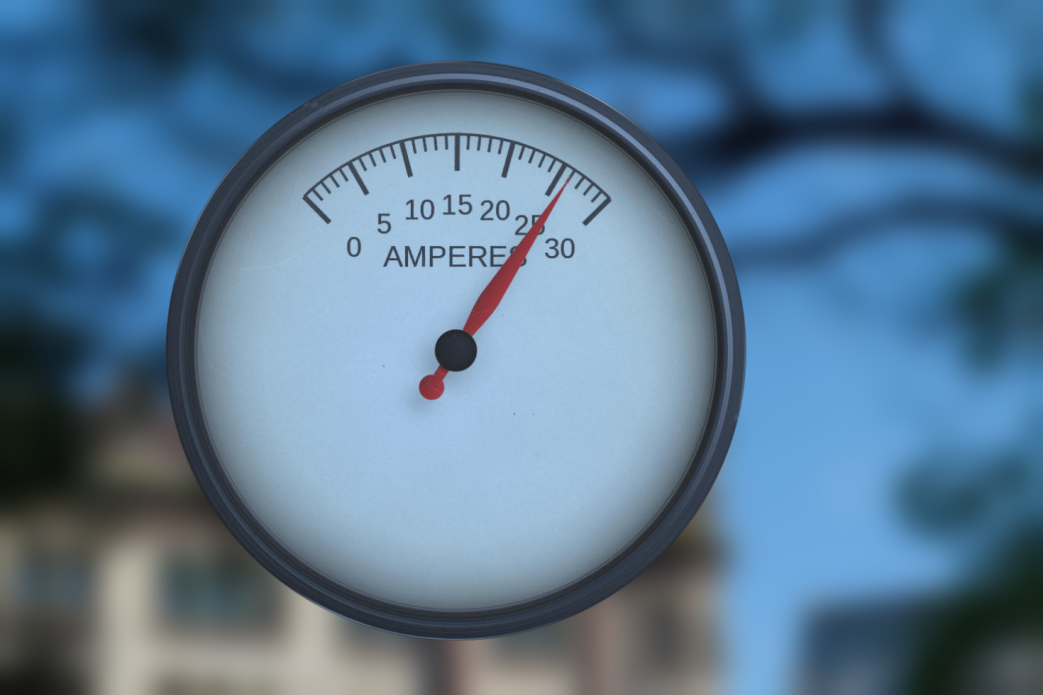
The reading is 26 A
